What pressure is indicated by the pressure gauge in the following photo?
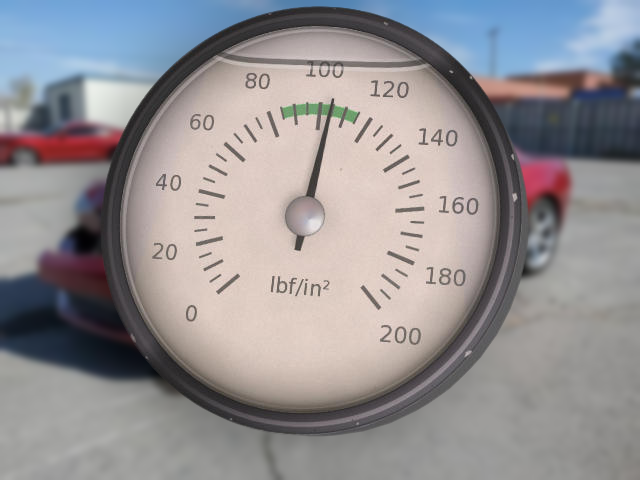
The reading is 105 psi
